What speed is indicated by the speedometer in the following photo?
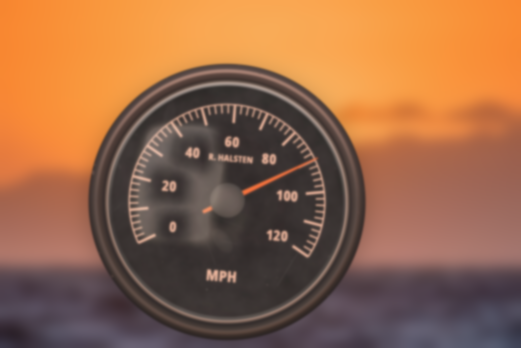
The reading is 90 mph
